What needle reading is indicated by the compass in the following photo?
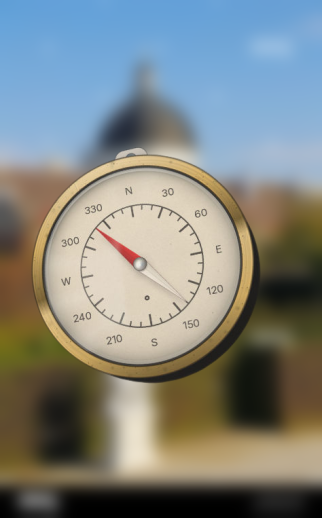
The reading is 320 °
